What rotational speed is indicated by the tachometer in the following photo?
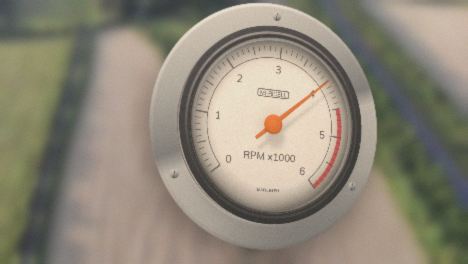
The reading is 4000 rpm
